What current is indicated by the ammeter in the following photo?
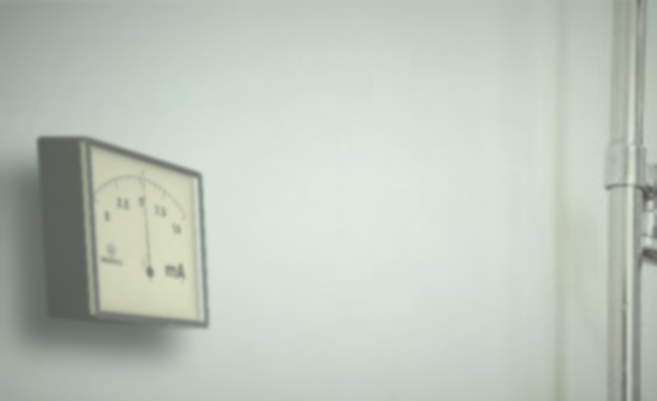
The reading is 5 mA
